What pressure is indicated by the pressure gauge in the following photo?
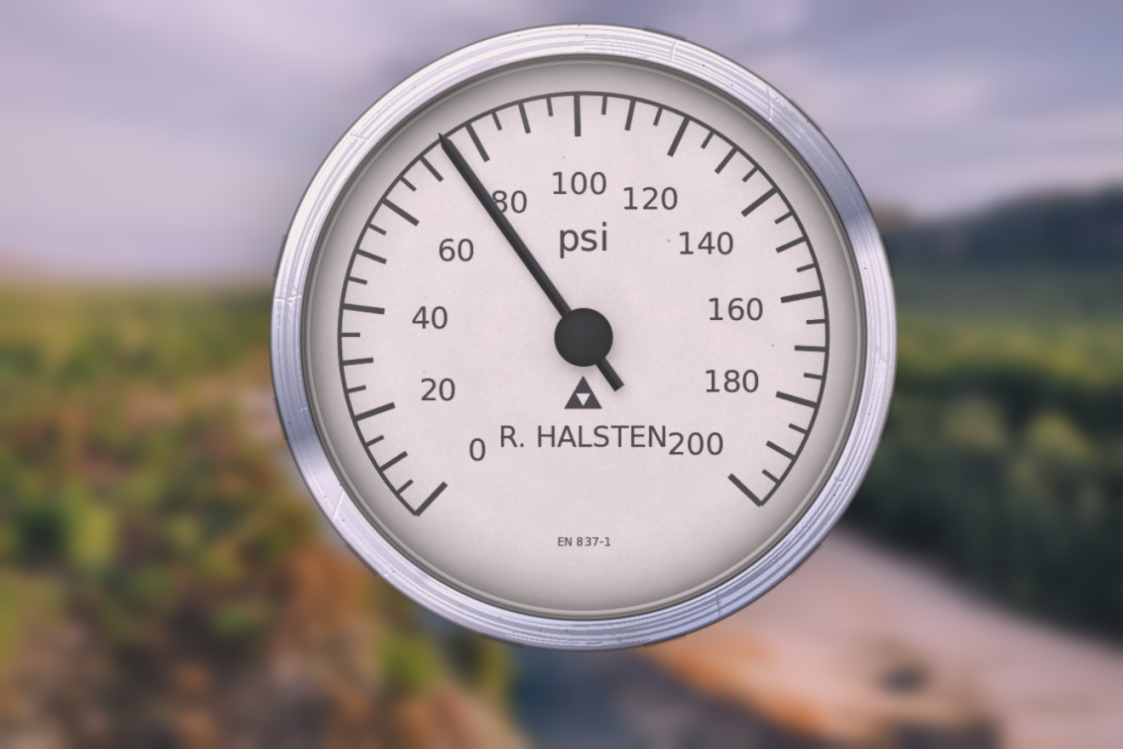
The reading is 75 psi
